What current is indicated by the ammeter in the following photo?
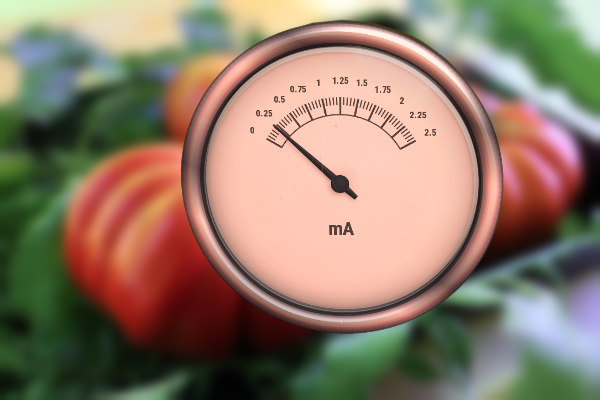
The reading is 0.25 mA
